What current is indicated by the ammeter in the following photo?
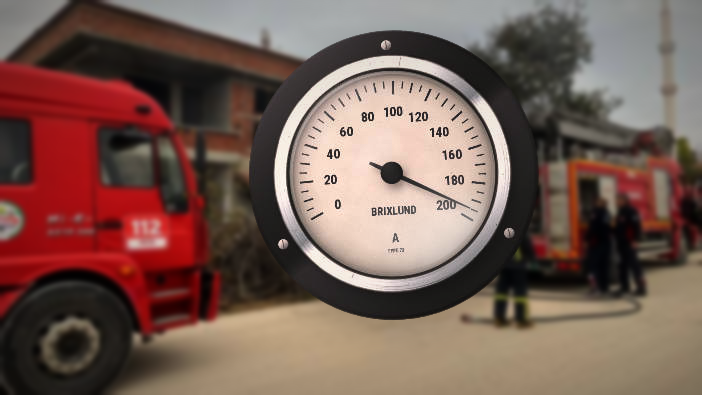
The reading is 195 A
